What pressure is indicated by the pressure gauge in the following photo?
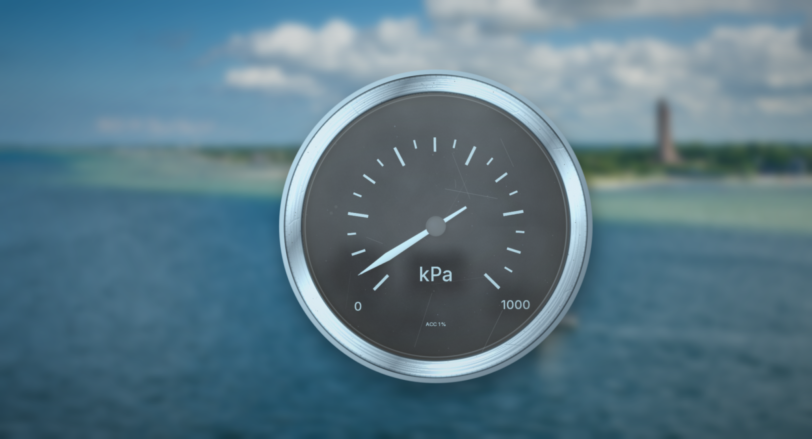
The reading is 50 kPa
